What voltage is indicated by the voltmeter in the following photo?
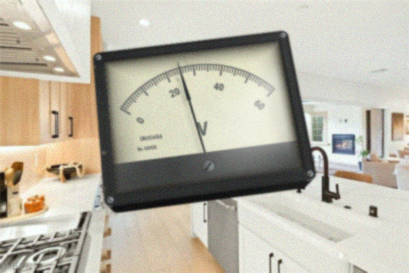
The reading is 25 V
